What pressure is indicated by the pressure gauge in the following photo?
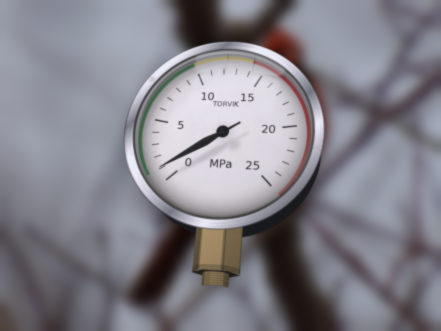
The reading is 1 MPa
